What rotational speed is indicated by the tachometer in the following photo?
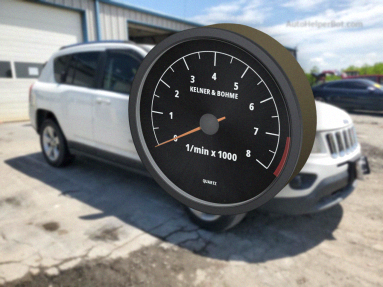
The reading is 0 rpm
